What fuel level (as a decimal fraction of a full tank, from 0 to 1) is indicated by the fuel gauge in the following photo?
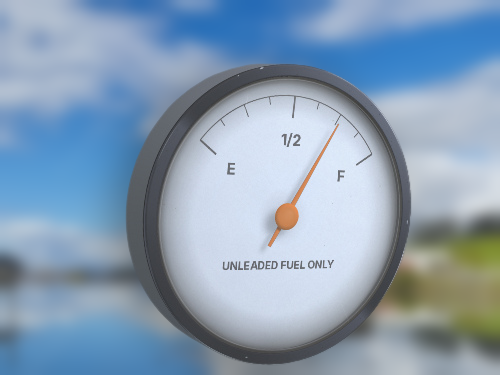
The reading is 0.75
